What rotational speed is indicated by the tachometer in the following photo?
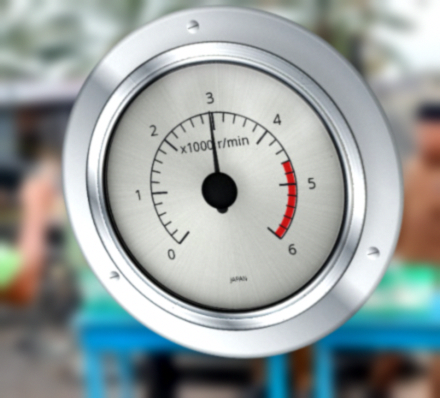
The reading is 3000 rpm
